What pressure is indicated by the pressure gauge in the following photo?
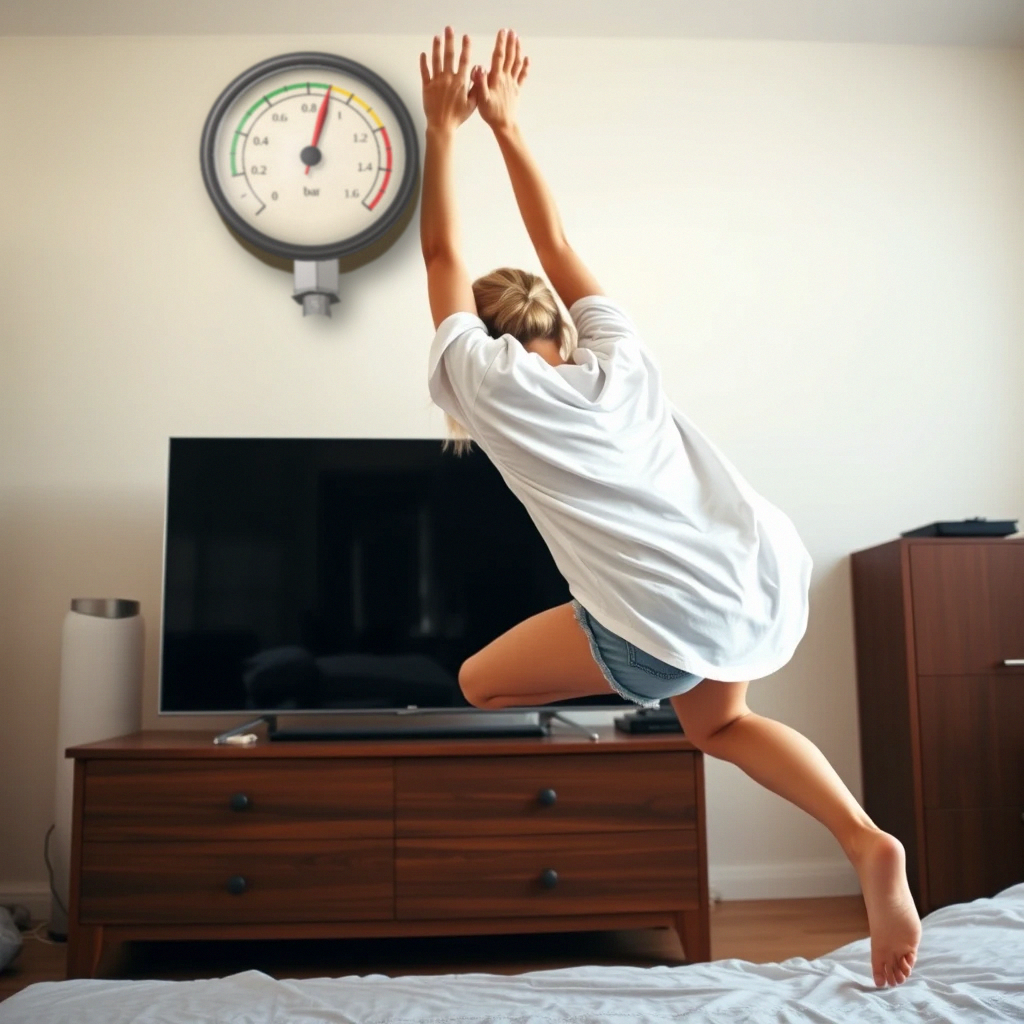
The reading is 0.9 bar
